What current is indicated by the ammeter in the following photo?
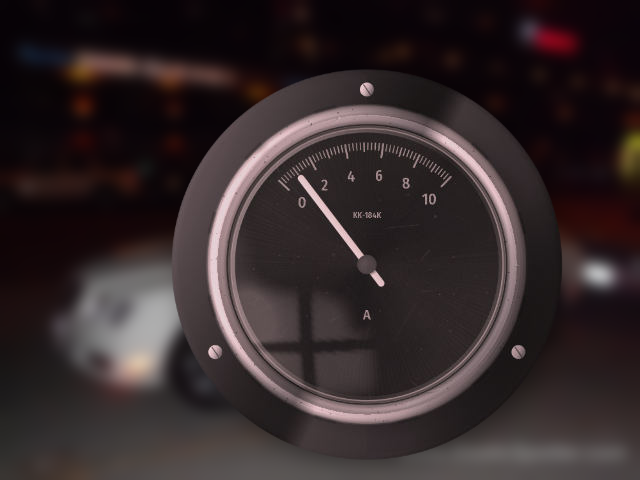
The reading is 1 A
